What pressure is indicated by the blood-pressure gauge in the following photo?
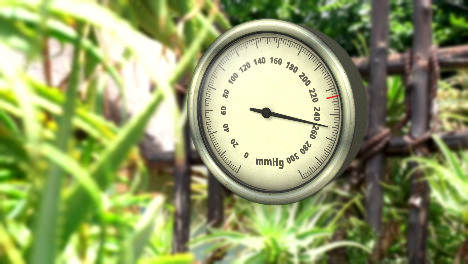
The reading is 250 mmHg
